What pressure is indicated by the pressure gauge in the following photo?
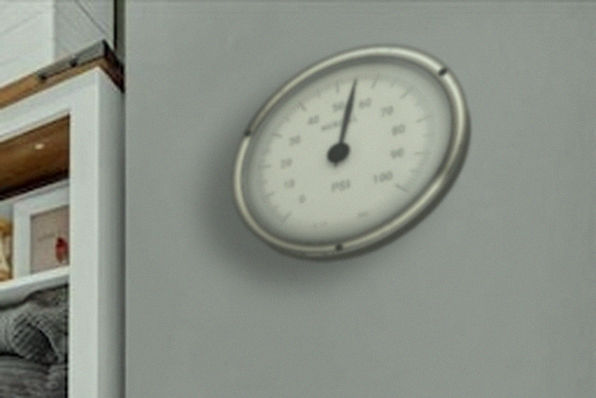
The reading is 55 psi
